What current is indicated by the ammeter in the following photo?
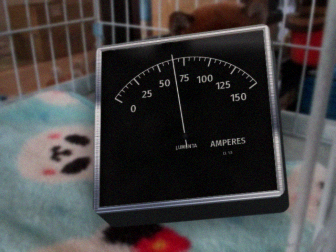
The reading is 65 A
